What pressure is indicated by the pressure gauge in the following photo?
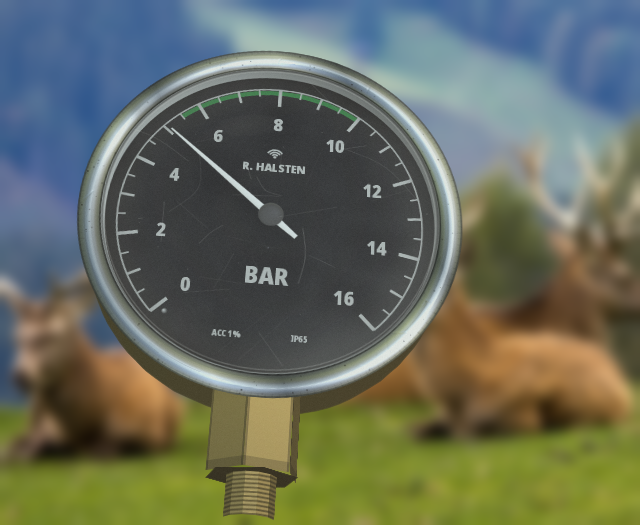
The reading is 5 bar
